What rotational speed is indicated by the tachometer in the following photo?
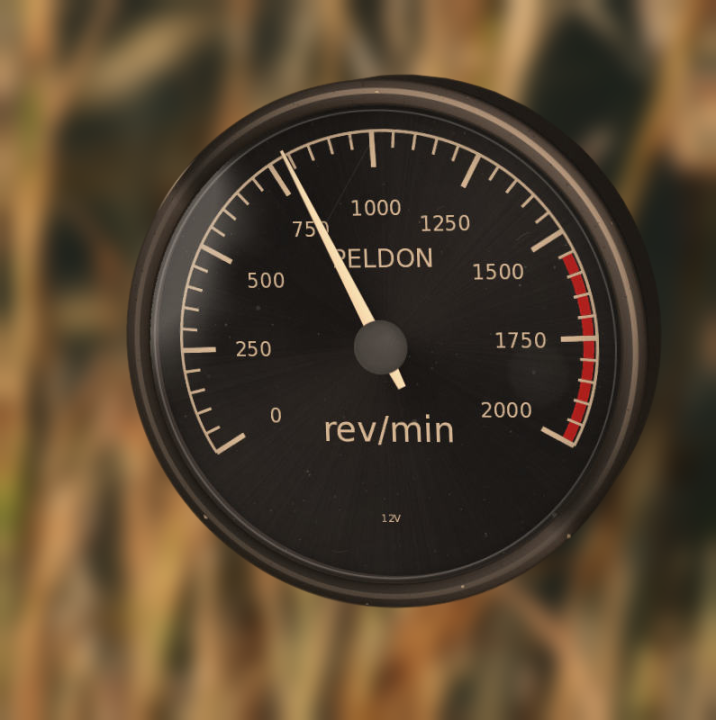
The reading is 800 rpm
